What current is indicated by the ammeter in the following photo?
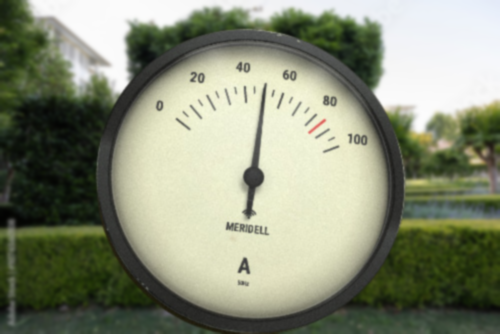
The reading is 50 A
